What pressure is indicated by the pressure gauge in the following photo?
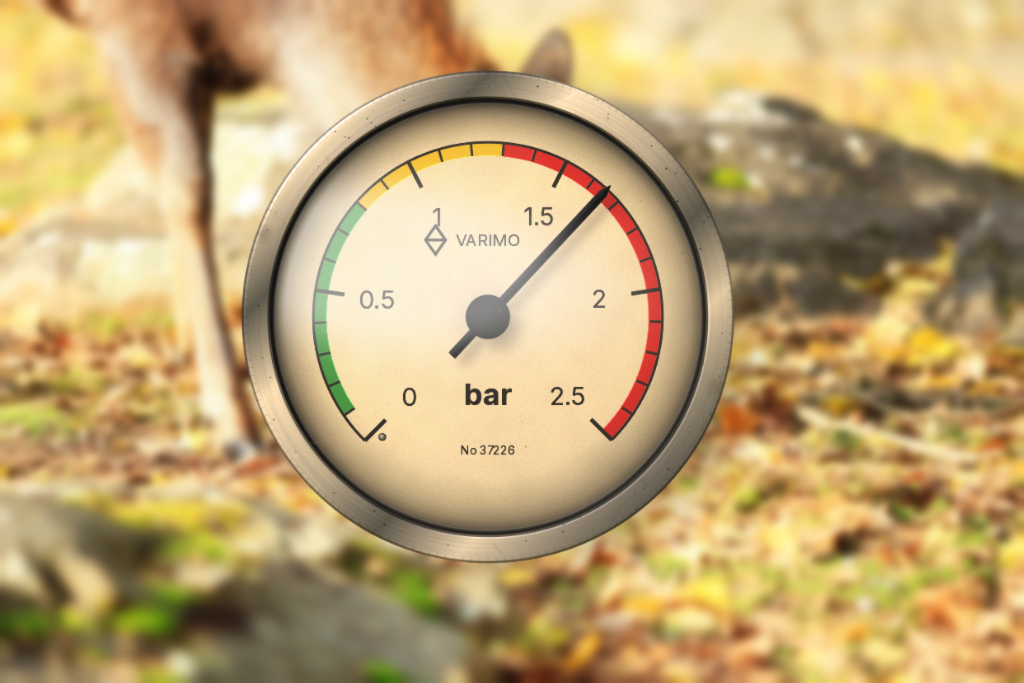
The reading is 1.65 bar
